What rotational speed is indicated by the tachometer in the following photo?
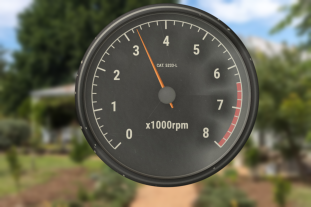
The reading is 3300 rpm
